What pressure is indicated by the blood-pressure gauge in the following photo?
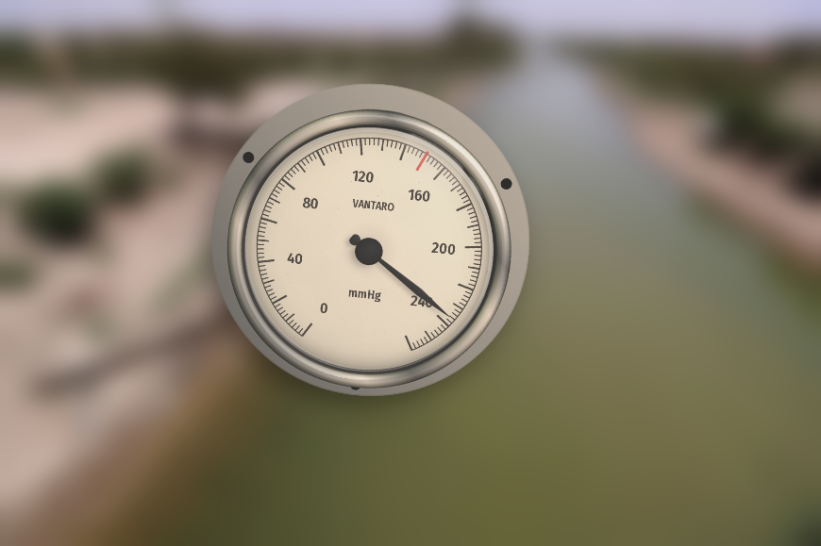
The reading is 236 mmHg
